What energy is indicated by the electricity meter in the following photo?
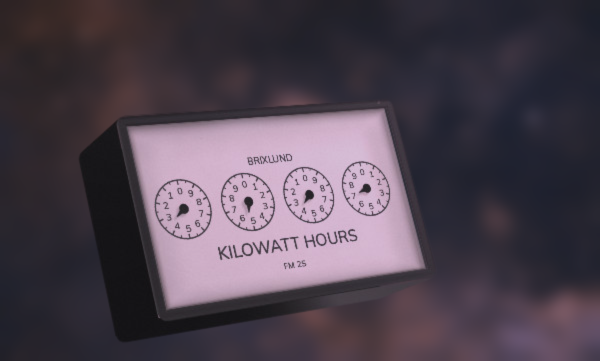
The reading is 3537 kWh
